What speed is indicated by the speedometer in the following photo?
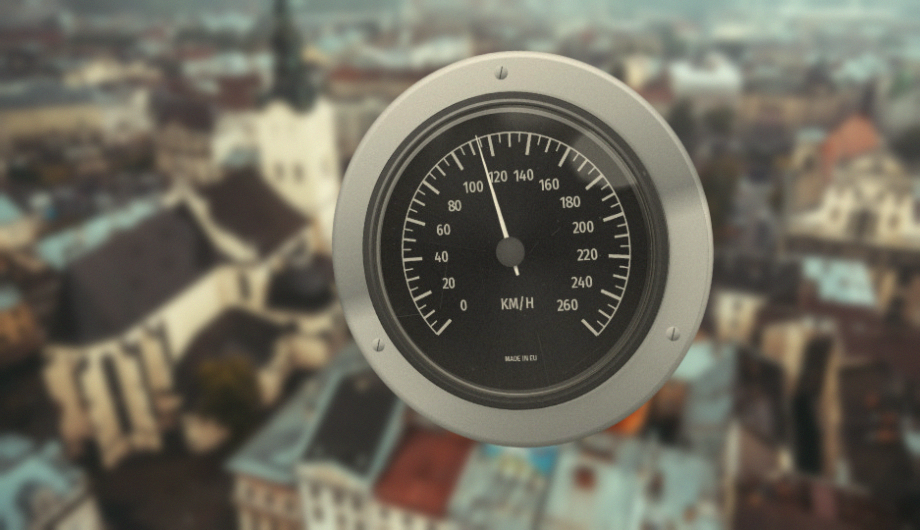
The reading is 115 km/h
